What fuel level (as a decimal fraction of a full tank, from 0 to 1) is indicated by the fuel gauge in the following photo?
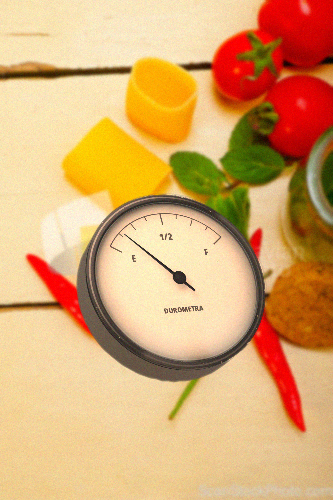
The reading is 0.125
